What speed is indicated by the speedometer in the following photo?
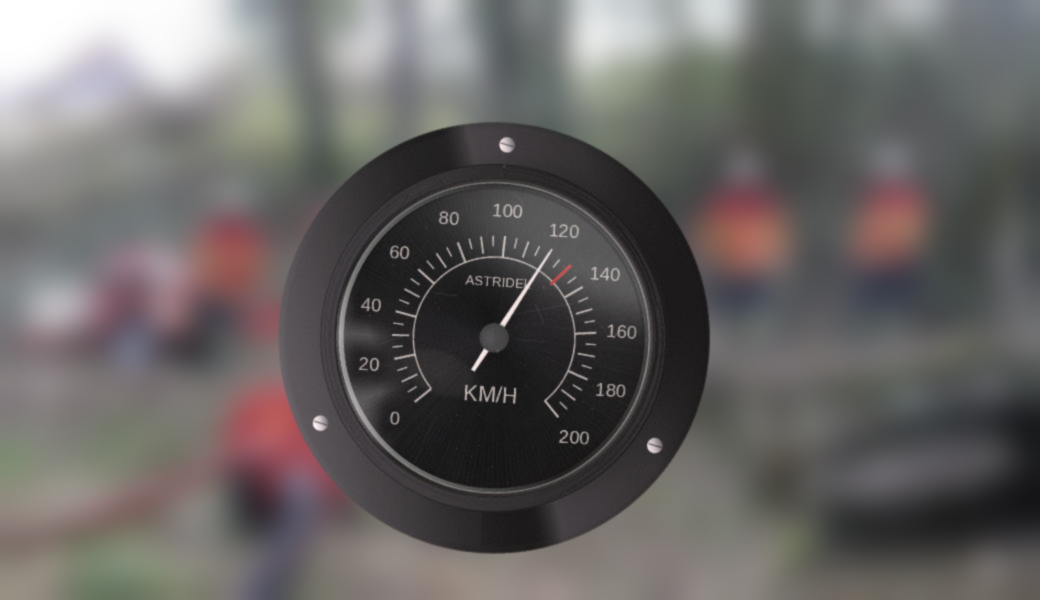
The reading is 120 km/h
